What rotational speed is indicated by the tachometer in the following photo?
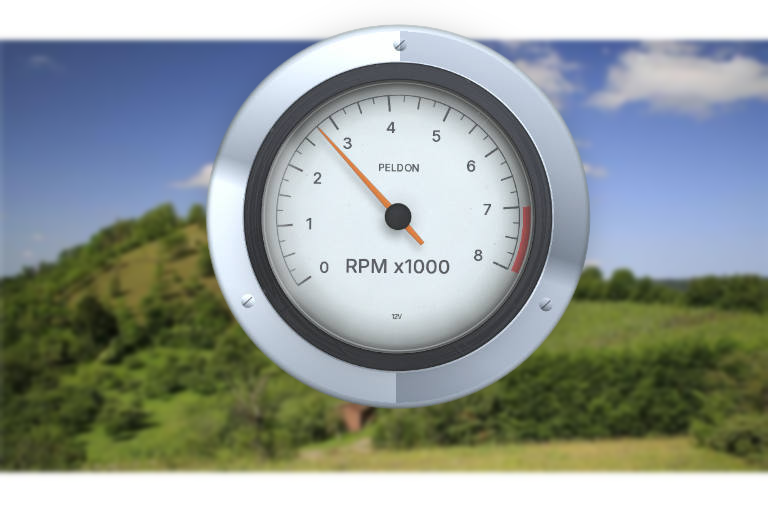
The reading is 2750 rpm
